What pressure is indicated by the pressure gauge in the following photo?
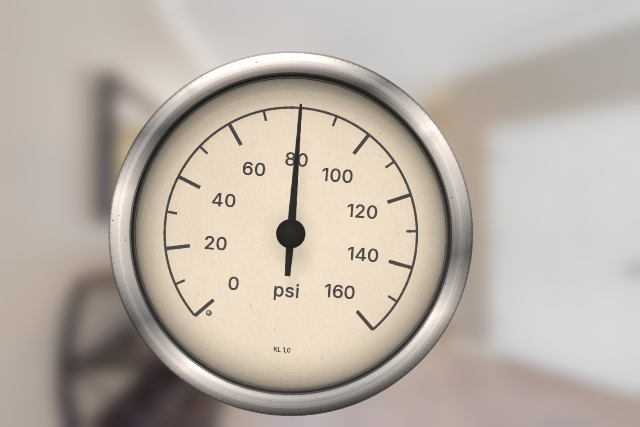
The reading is 80 psi
